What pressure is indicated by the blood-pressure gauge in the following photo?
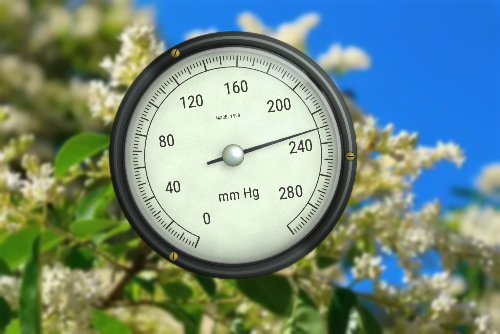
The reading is 230 mmHg
